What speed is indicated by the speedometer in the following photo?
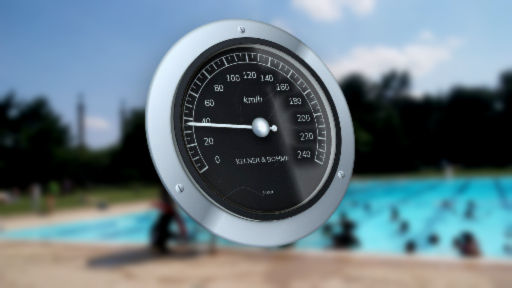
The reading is 35 km/h
